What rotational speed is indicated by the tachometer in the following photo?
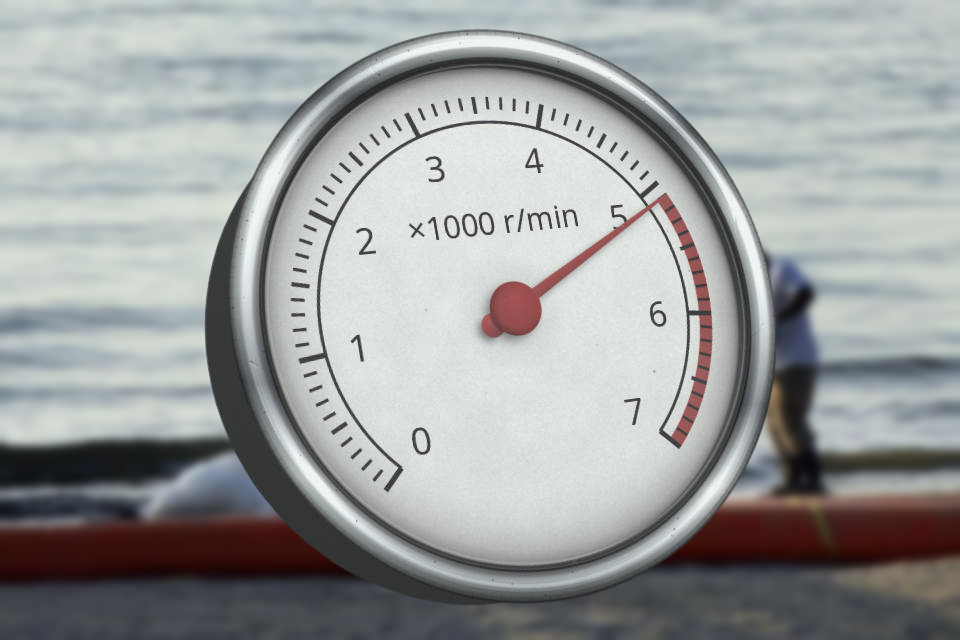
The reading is 5100 rpm
